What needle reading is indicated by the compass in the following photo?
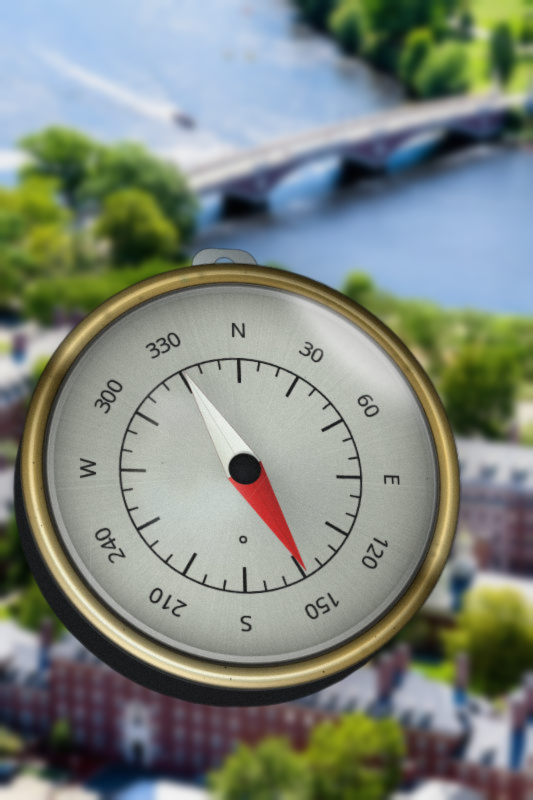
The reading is 150 °
